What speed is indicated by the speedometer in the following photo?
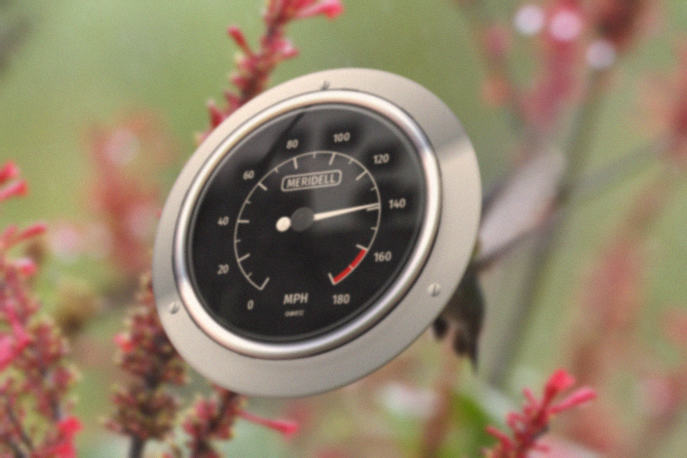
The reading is 140 mph
